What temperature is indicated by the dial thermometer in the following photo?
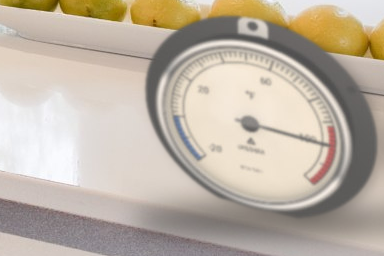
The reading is 100 °F
